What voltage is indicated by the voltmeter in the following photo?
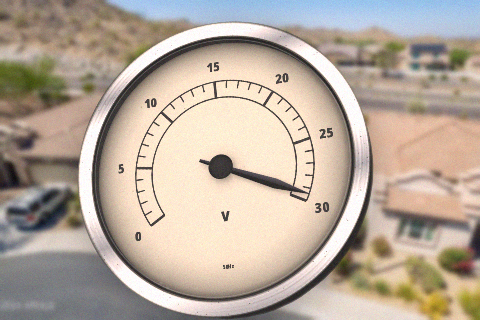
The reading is 29.5 V
